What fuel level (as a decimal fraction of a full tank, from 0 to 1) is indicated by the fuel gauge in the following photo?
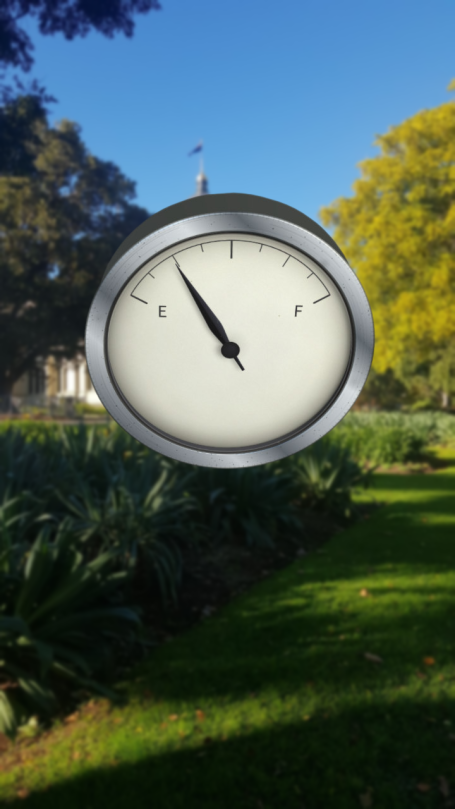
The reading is 0.25
